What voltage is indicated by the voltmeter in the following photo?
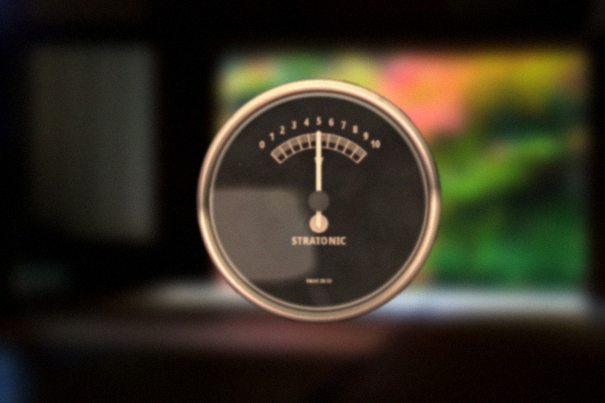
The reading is 5 V
